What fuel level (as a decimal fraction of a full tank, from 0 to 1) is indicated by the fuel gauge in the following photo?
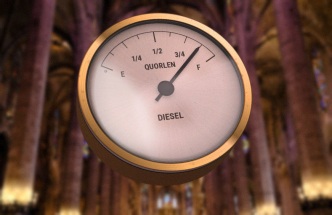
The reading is 0.875
